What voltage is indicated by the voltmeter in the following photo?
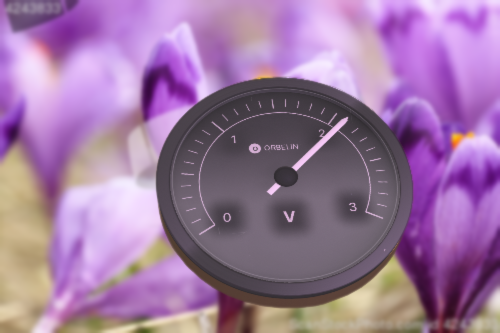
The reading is 2.1 V
